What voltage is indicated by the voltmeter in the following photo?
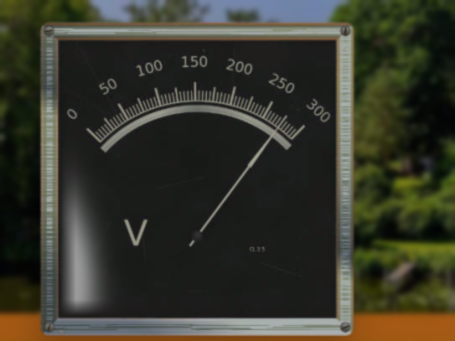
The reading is 275 V
